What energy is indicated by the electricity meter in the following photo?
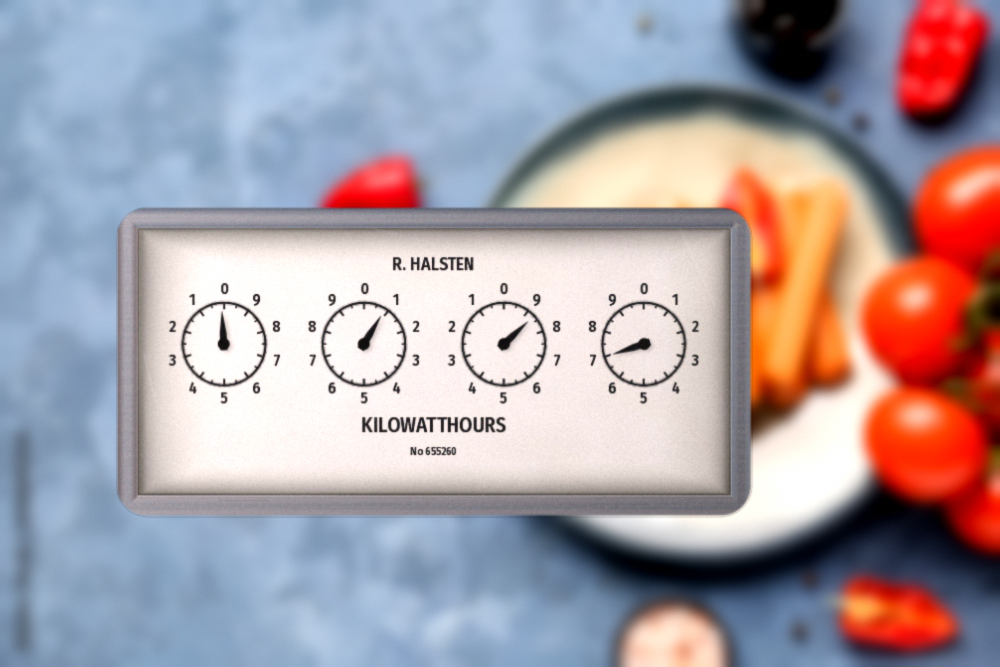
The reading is 87 kWh
